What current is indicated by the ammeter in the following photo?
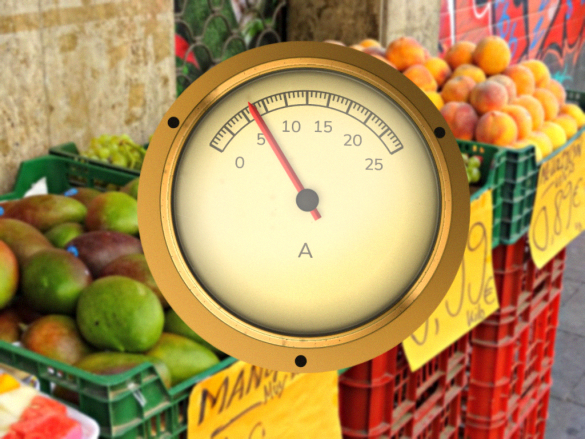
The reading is 6 A
